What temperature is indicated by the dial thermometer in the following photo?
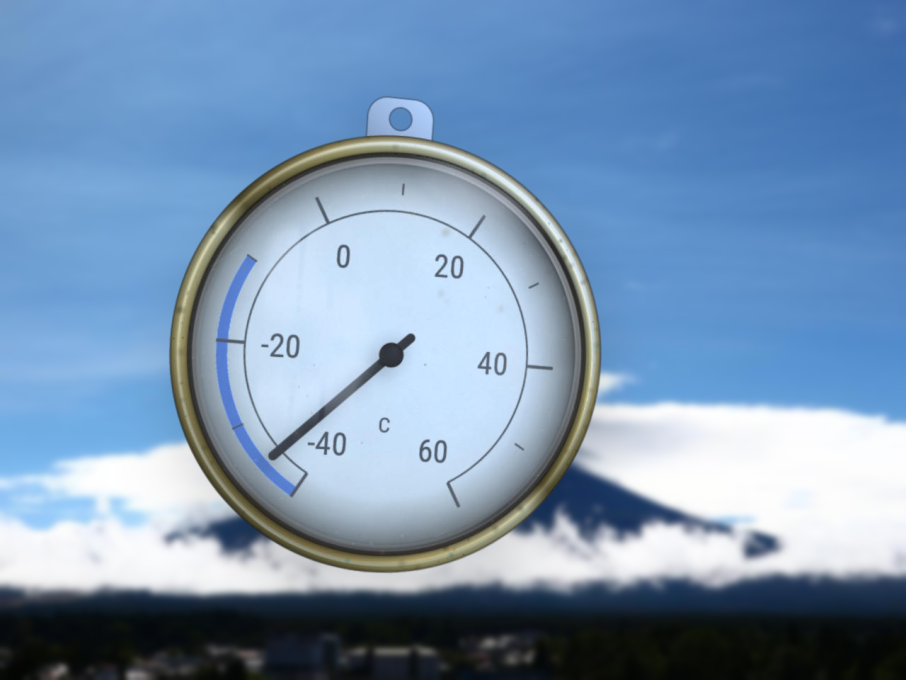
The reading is -35 °C
